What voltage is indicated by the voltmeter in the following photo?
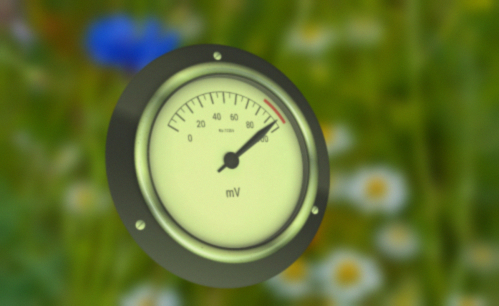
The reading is 95 mV
